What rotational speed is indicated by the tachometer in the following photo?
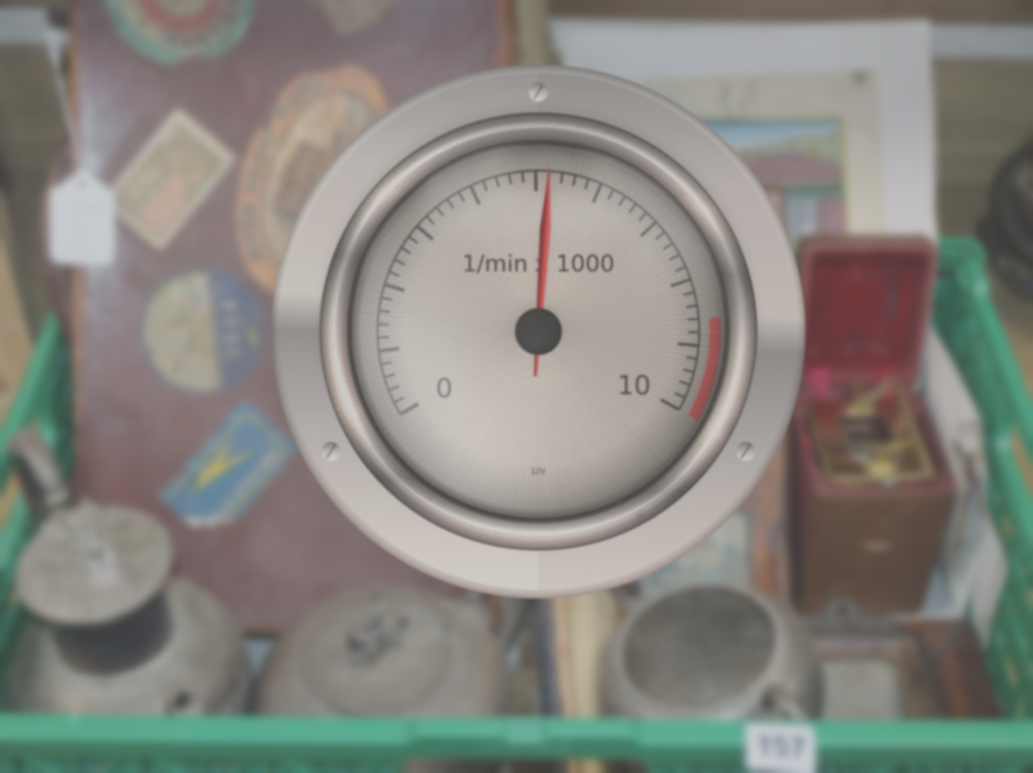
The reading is 5200 rpm
